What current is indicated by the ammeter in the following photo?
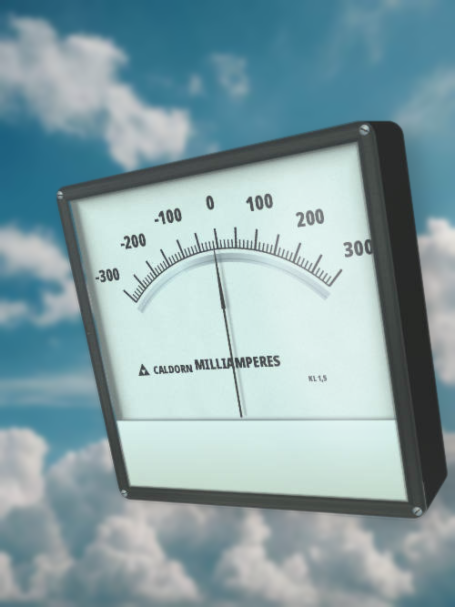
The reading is 0 mA
